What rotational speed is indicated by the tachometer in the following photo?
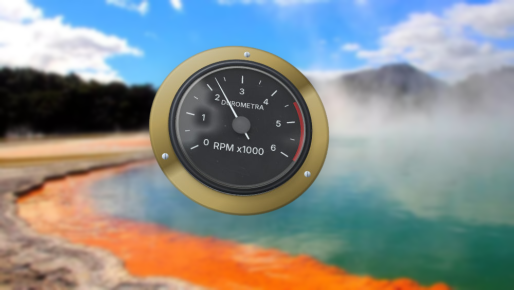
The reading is 2250 rpm
